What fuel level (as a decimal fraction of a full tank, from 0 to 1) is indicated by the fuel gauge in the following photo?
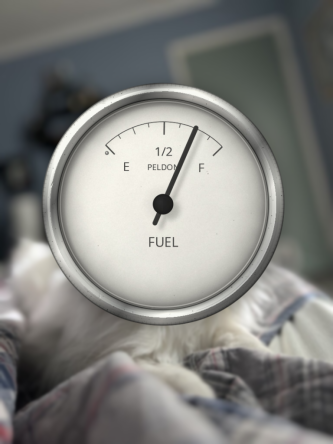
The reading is 0.75
